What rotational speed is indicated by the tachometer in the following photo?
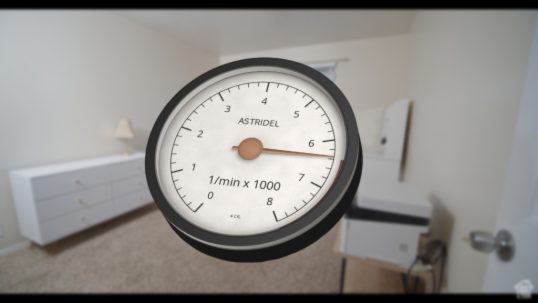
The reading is 6400 rpm
